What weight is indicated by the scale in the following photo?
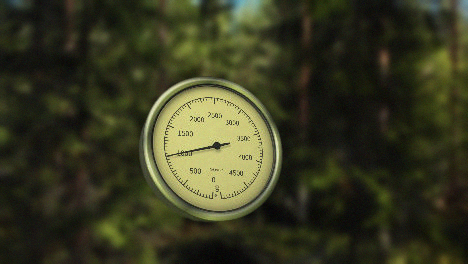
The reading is 1000 g
